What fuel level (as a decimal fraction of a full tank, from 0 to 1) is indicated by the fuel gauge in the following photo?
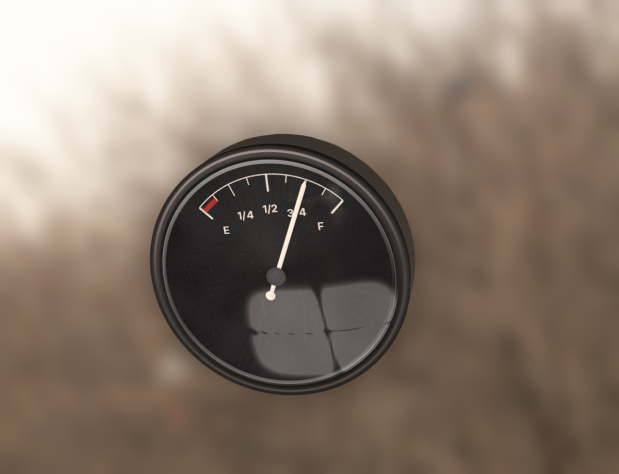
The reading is 0.75
